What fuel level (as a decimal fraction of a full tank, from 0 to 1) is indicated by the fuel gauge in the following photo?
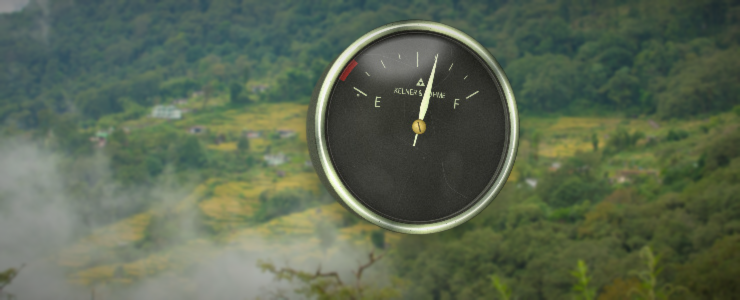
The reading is 0.625
